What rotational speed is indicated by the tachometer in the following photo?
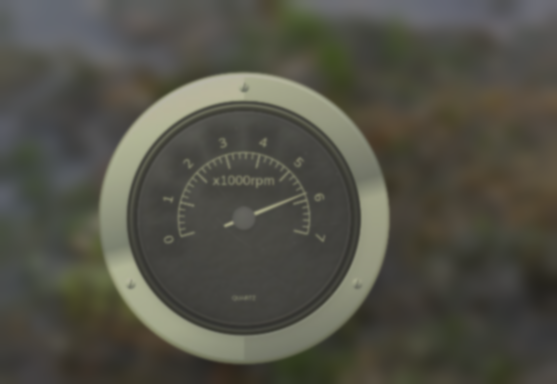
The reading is 5800 rpm
